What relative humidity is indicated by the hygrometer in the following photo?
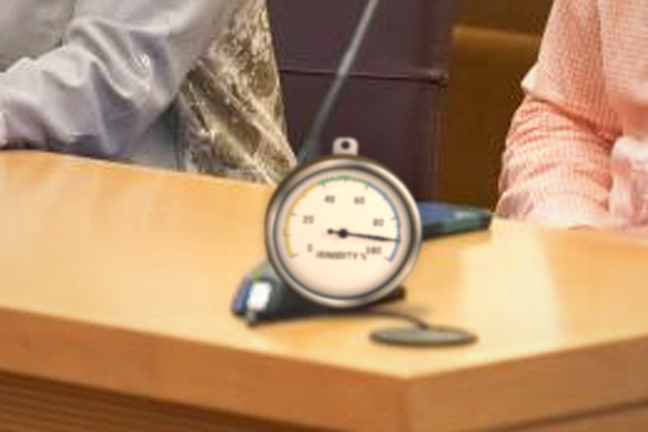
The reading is 90 %
